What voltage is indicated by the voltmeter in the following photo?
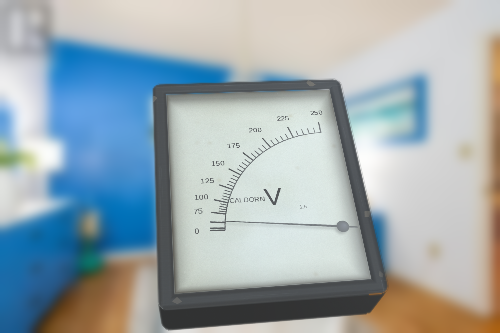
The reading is 50 V
